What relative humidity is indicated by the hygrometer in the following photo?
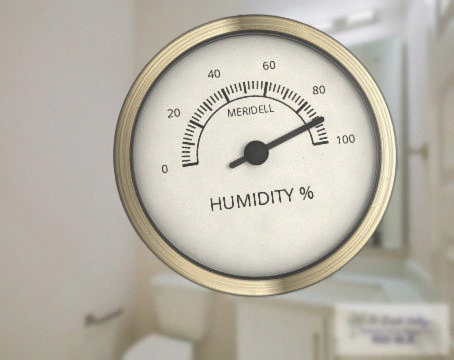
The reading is 90 %
